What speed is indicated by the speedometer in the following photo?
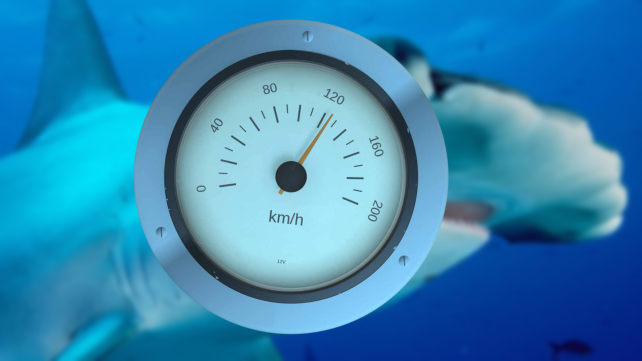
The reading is 125 km/h
